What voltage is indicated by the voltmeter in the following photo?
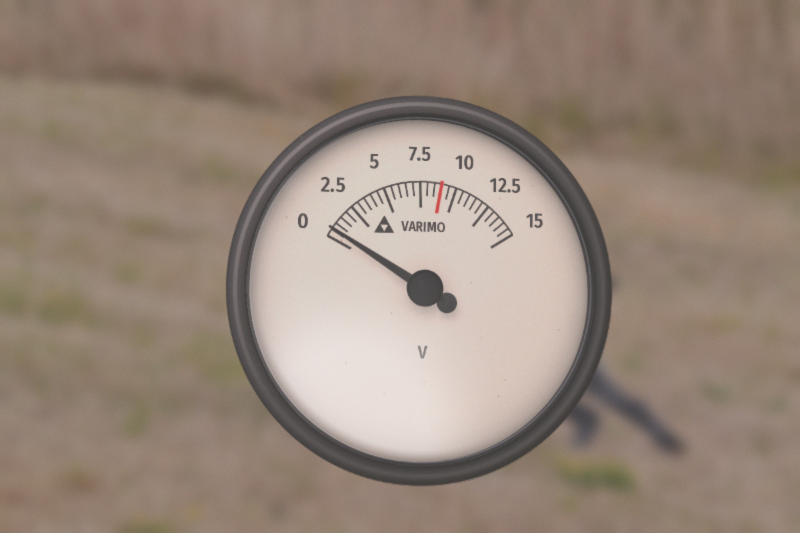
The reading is 0.5 V
